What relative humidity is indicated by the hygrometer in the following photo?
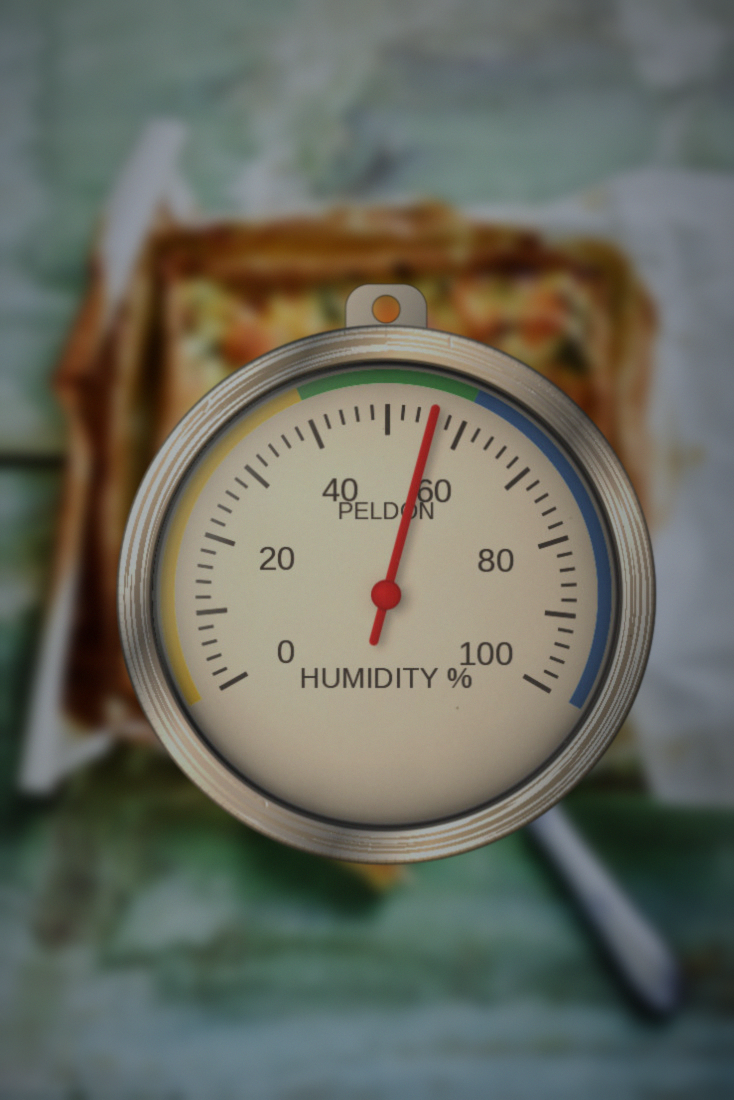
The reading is 56 %
